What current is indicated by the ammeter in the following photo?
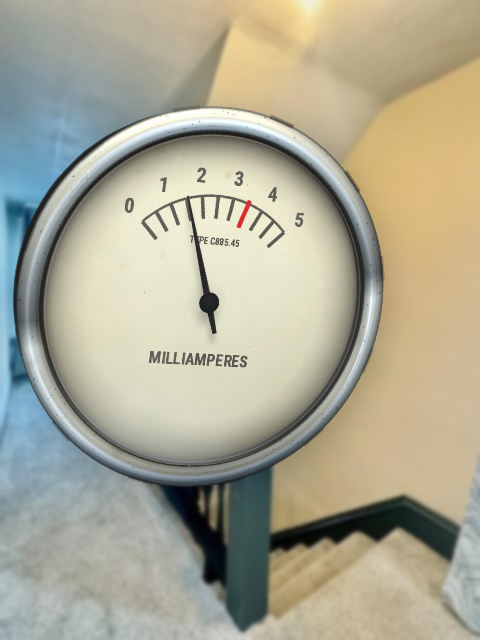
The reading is 1.5 mA
